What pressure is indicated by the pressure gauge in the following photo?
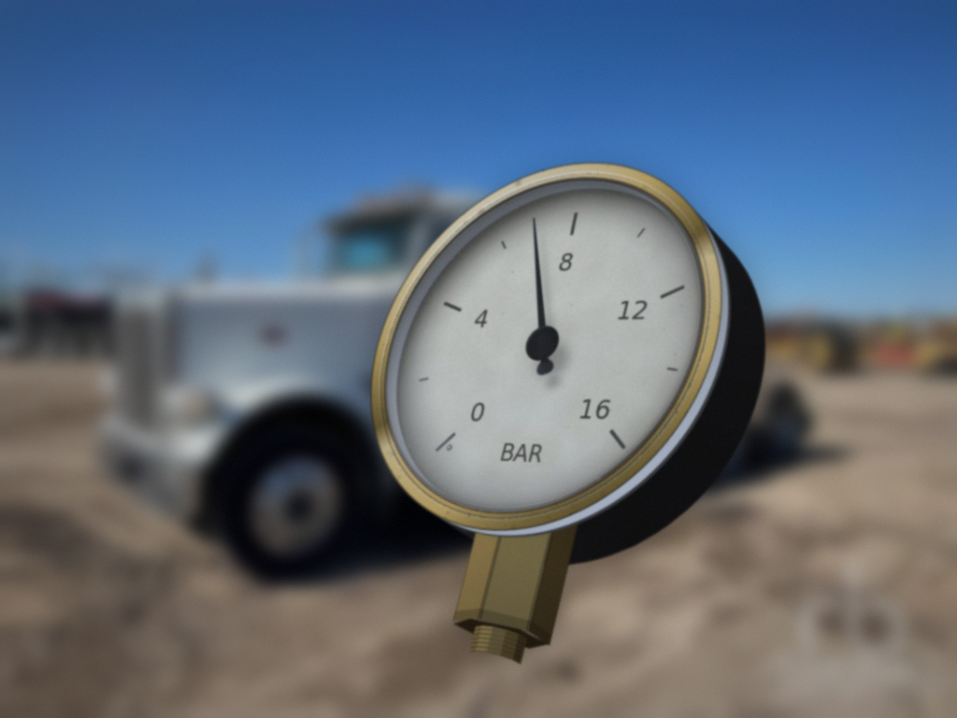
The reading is 7 bar
